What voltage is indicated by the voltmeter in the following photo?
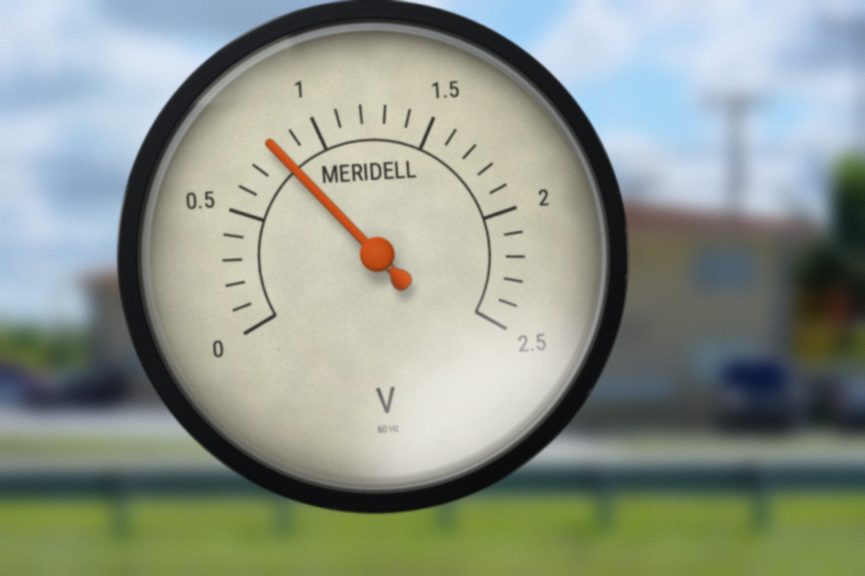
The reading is 0.8 V
